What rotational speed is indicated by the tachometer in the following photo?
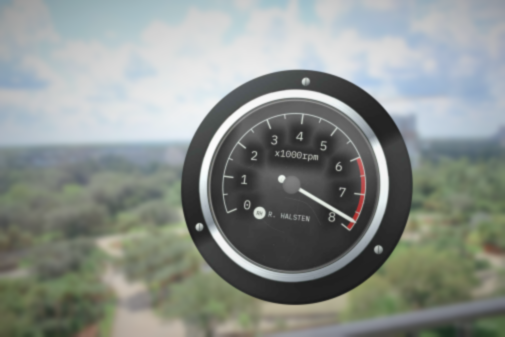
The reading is 7750 rpm
